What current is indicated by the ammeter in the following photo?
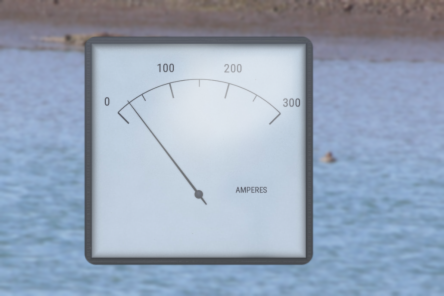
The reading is 25 A
